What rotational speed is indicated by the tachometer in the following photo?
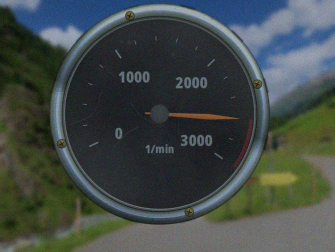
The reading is 2600 rpm
